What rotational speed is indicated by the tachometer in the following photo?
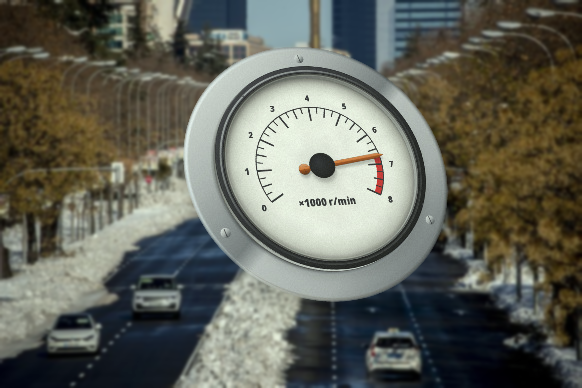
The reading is 6750 rpm
